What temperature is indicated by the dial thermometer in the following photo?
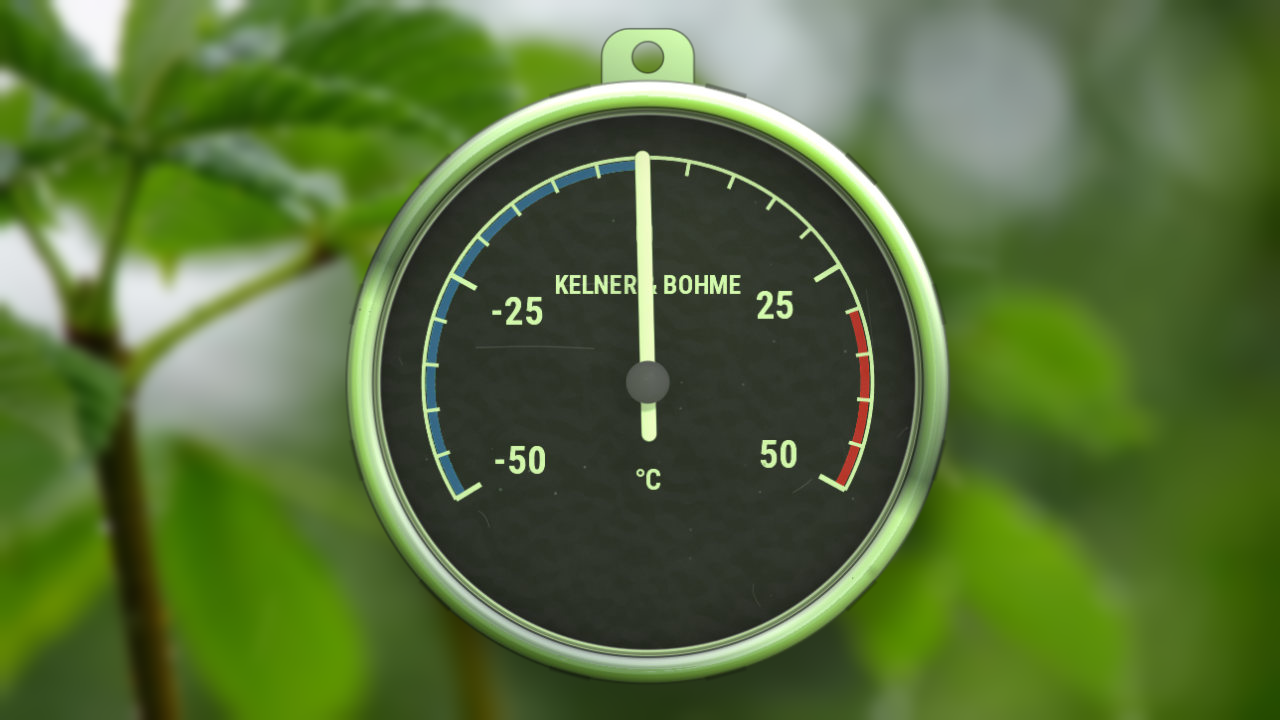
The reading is 0 °C
